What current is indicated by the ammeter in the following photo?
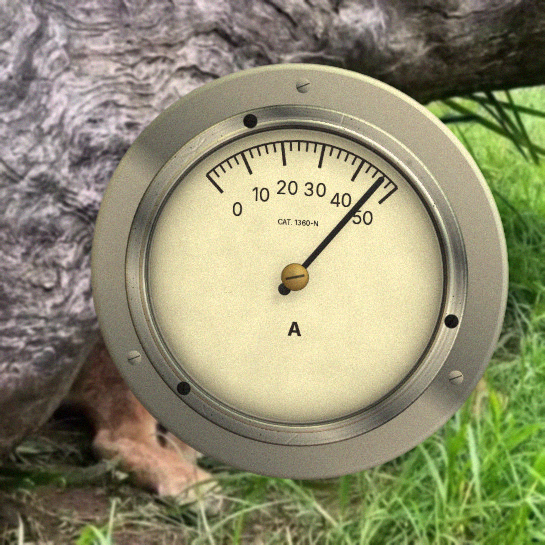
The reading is 46 A
